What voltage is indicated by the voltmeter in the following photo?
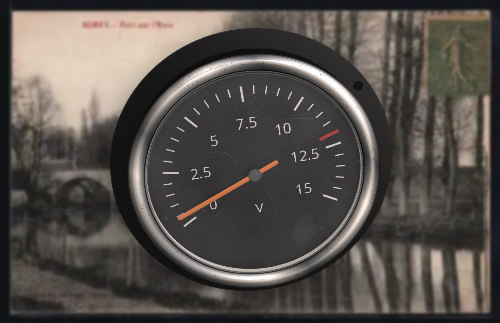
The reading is 0.5 V
